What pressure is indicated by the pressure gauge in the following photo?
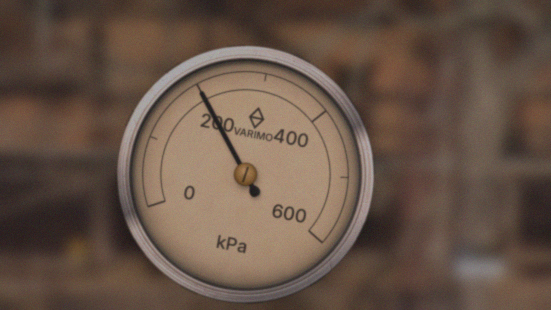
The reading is 200 kPa
